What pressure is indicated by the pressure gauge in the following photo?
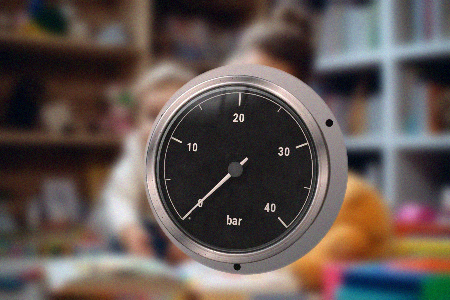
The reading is 0 bar
